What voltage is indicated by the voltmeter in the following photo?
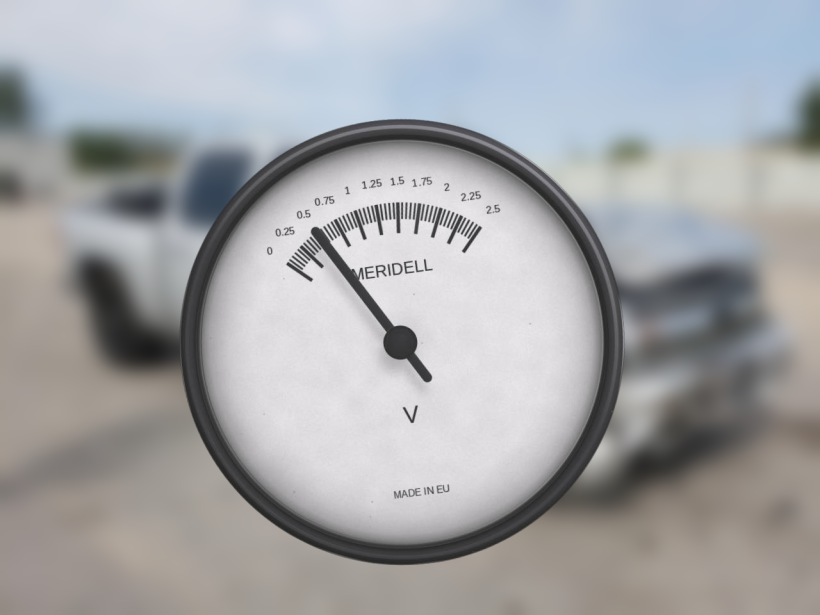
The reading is 0.5 V
